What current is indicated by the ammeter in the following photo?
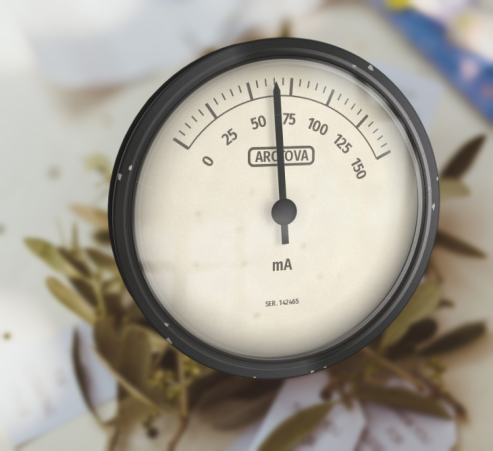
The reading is 65 mA
